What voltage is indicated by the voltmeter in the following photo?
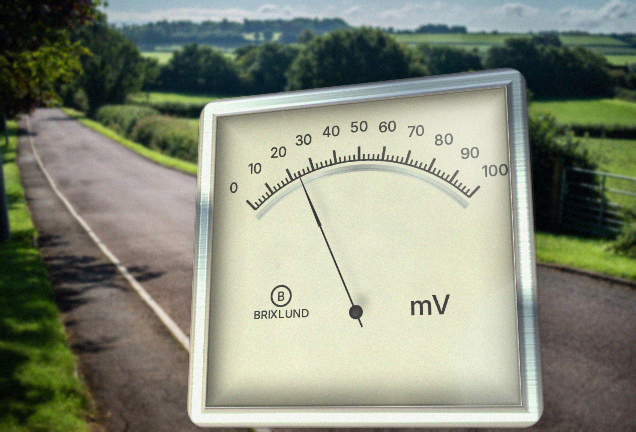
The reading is 24 mV
